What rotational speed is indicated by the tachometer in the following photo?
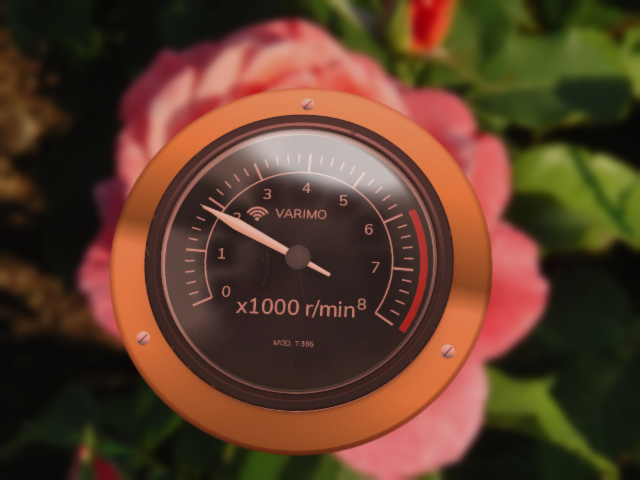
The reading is 1800 rpm
